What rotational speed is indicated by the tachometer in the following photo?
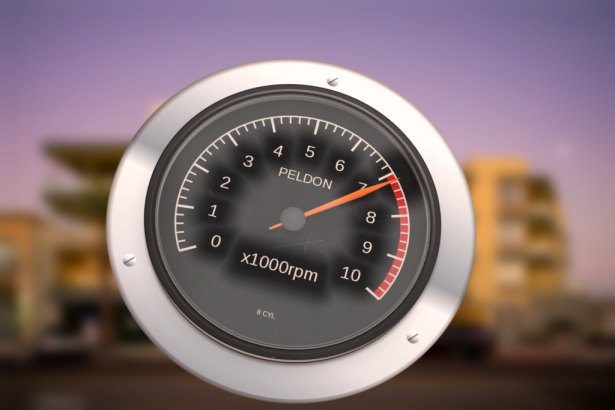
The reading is 7200 rpm
